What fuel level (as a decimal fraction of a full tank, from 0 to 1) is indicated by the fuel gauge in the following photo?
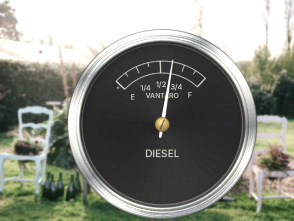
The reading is 0.625
